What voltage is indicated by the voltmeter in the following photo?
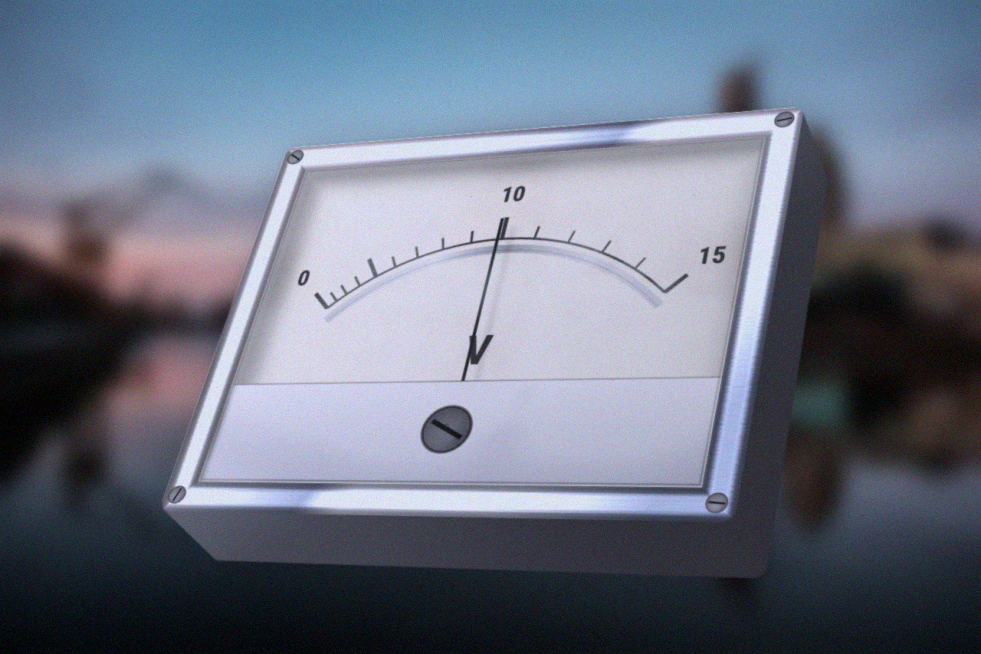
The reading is 10 V
